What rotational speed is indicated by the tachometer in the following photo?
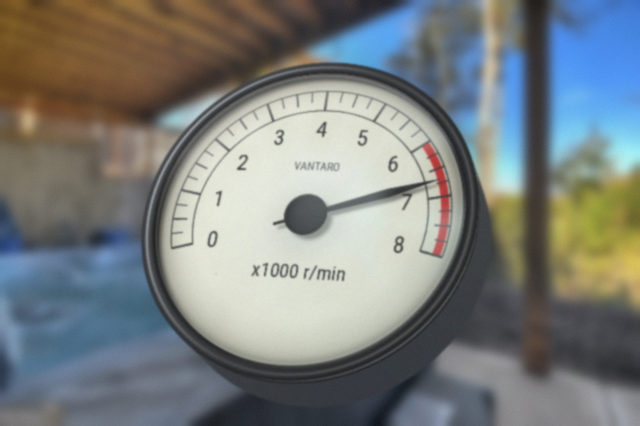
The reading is 6750 rpm
